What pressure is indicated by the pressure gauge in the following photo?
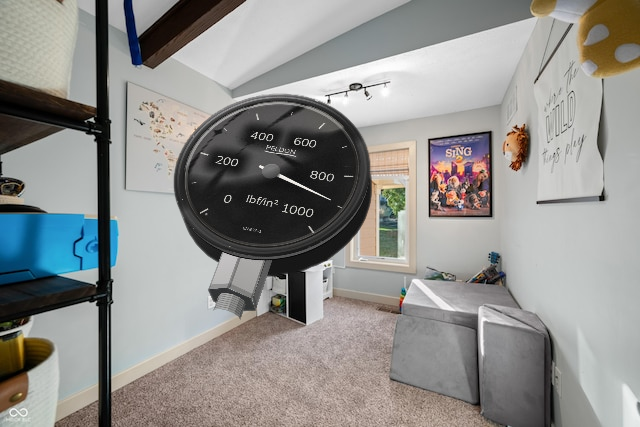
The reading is 900 psi
